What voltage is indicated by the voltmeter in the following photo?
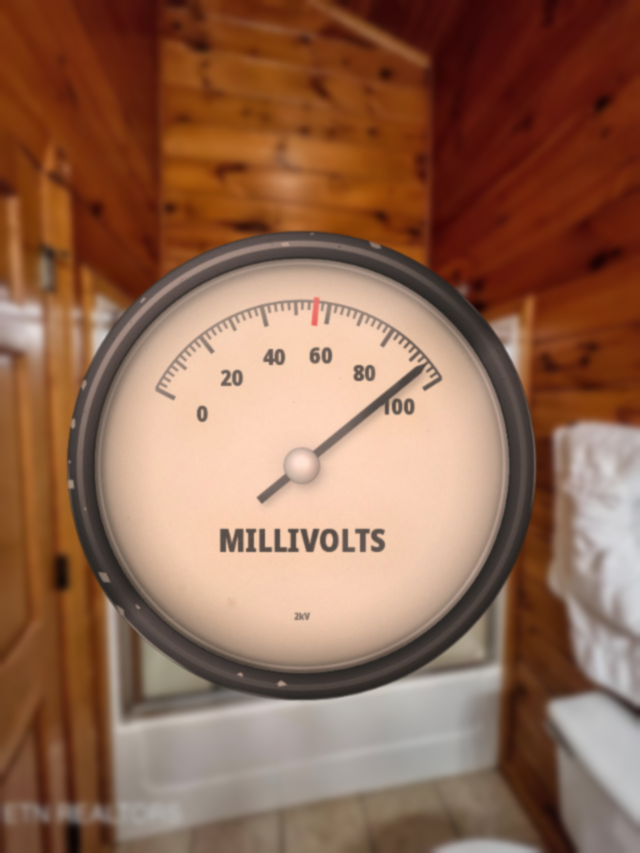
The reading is 94 mV
